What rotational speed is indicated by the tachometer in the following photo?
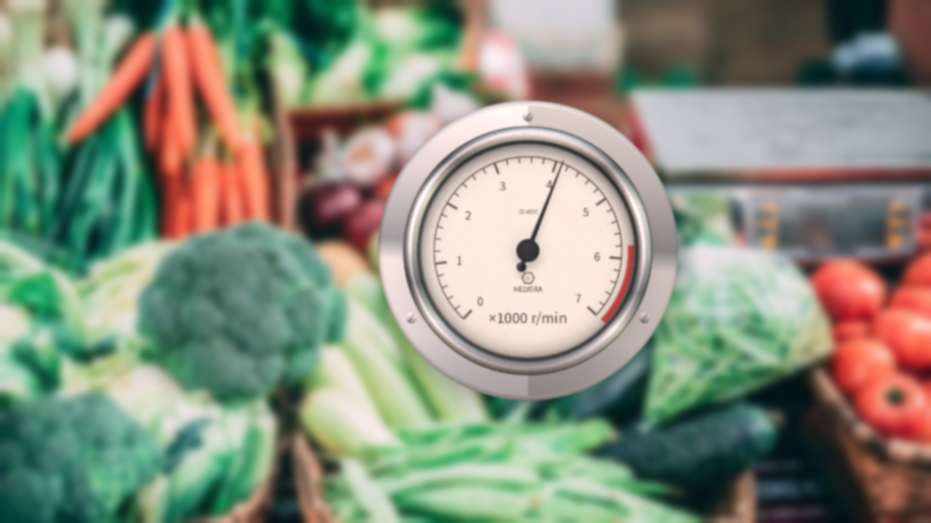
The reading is 4100 rpm
